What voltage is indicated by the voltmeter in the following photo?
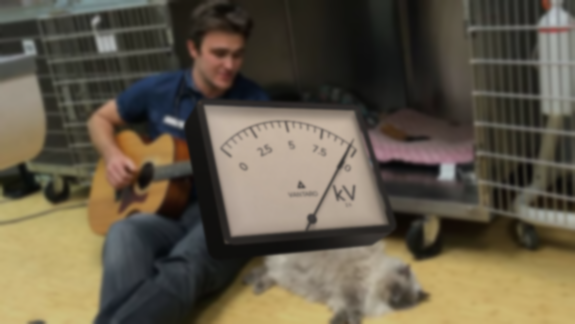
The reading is 9.5 kV
